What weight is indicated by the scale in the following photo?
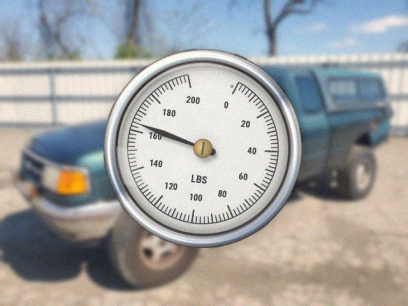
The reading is 164 lb
